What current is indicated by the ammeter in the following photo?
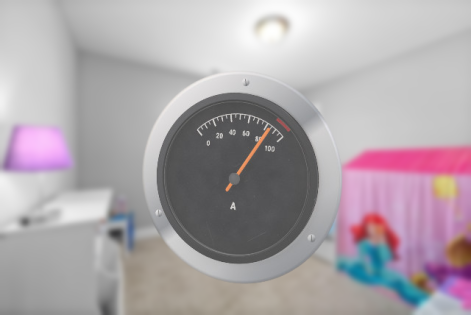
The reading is 85 A
